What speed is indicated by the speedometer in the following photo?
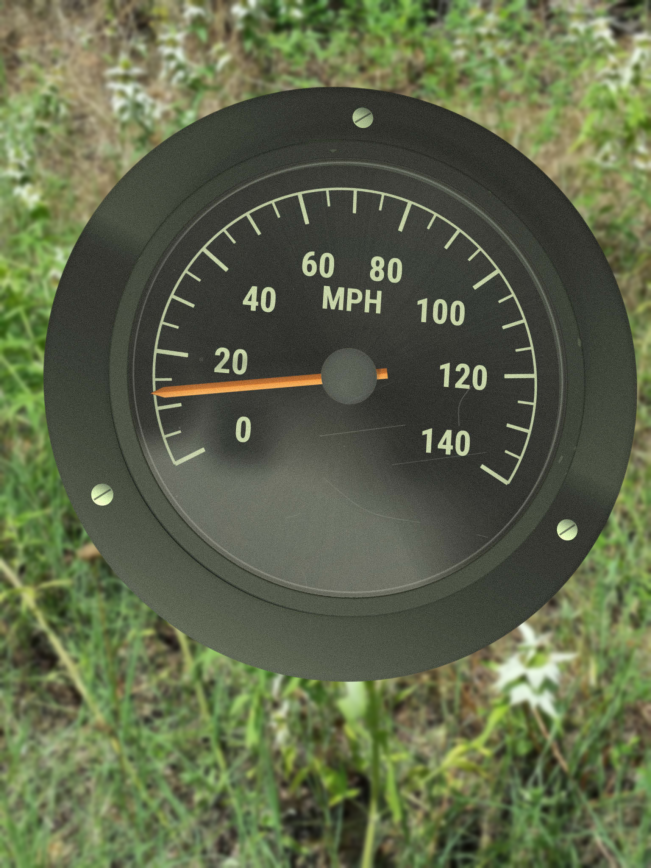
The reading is 12.5 mph
